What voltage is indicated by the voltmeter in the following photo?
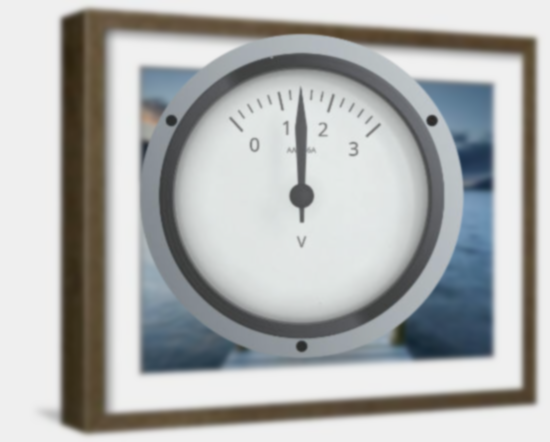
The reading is 1.4 V
